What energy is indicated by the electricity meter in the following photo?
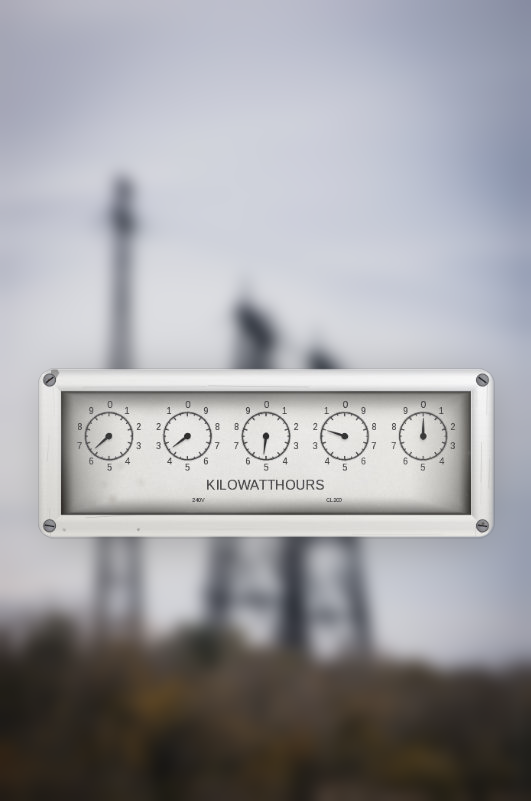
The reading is 63520 kWh
